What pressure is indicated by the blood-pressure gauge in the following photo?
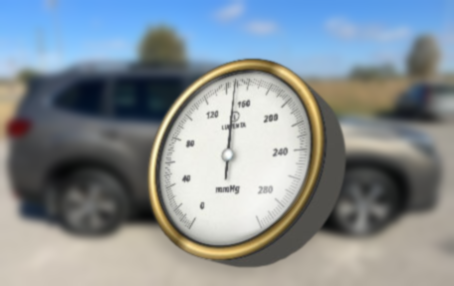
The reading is 150 mmHg
